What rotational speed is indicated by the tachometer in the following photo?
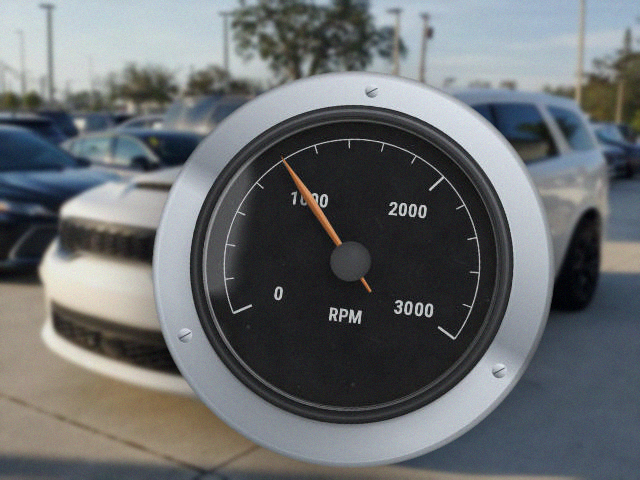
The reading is 1000 rpm
